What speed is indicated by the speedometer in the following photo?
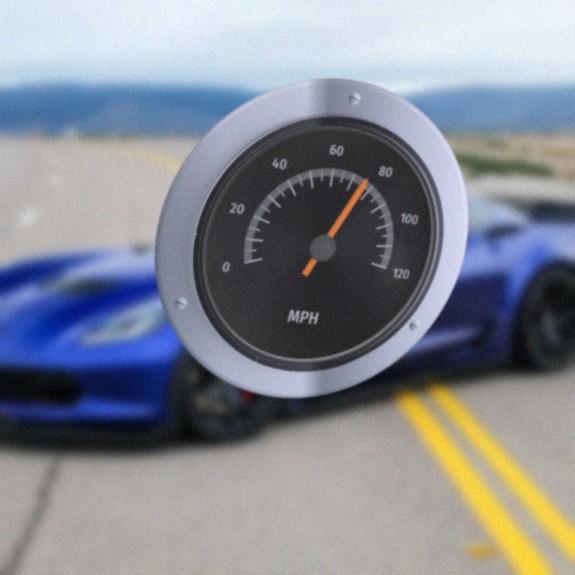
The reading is 75 mph
